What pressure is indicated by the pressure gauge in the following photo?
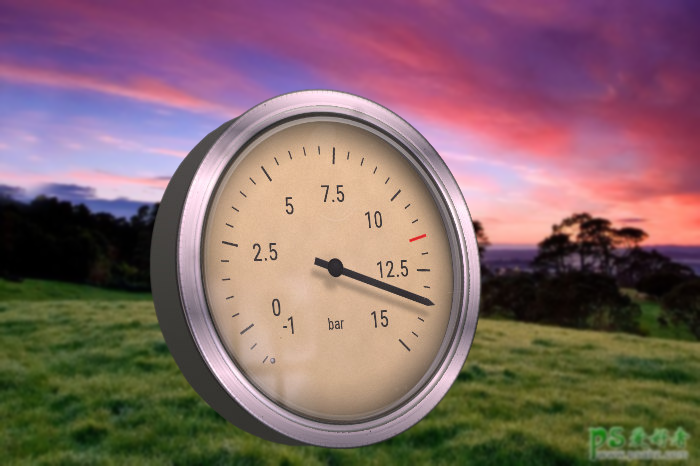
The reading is 13.5 bar
